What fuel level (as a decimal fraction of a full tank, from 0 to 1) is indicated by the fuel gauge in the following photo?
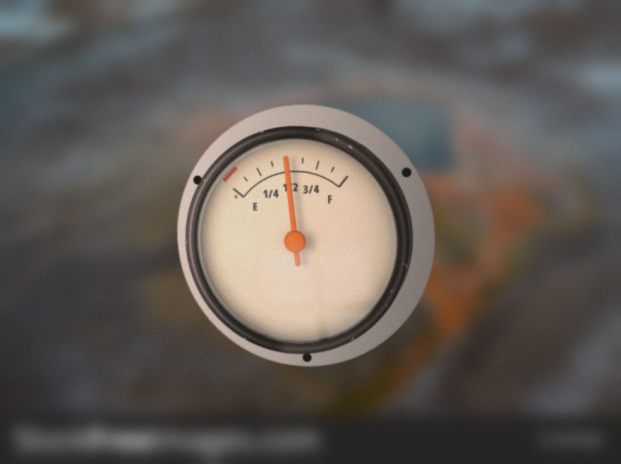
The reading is 0.5
